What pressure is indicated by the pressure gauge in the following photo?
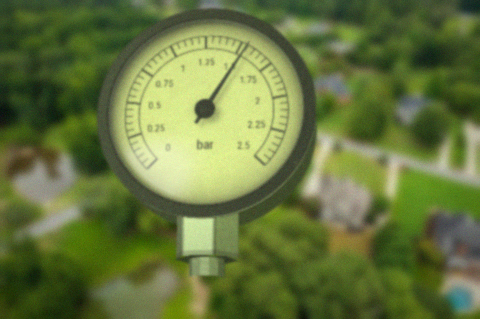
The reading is 1.55 bar
